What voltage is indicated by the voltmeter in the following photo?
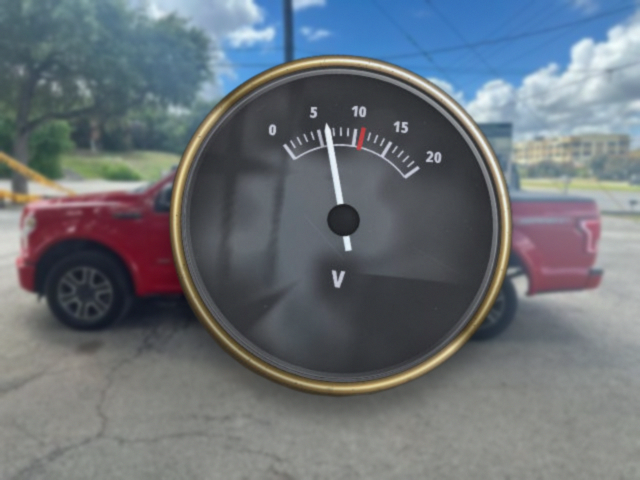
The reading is 6 V
